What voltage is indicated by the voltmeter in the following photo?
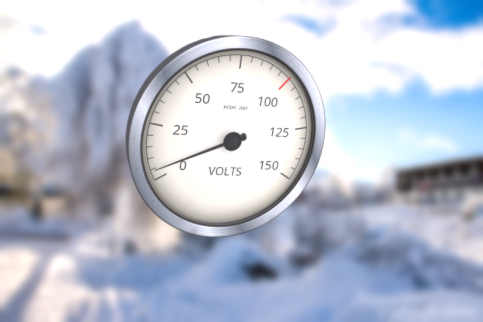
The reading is 5 V
